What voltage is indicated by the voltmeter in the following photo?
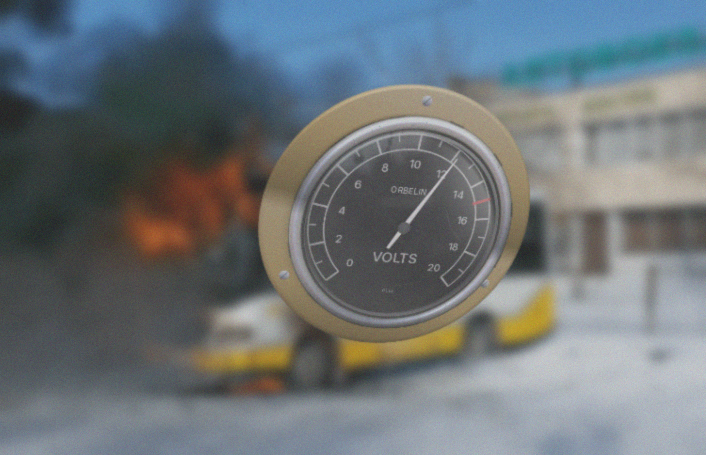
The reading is 12 V
